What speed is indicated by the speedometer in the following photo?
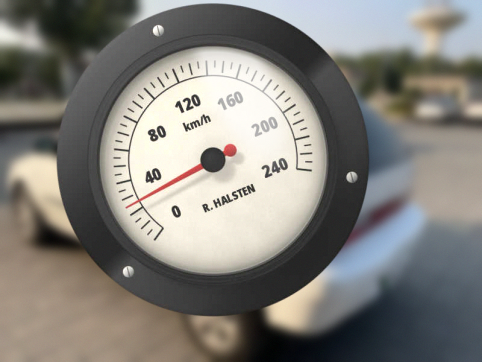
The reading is 25 km/h
